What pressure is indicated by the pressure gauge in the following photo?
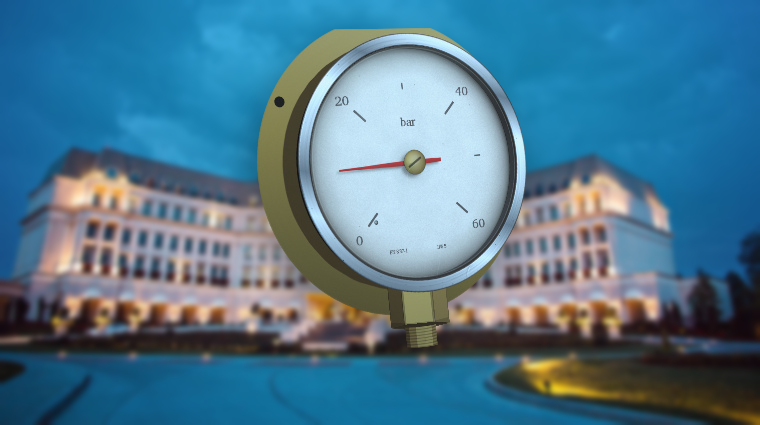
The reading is 10 bar
